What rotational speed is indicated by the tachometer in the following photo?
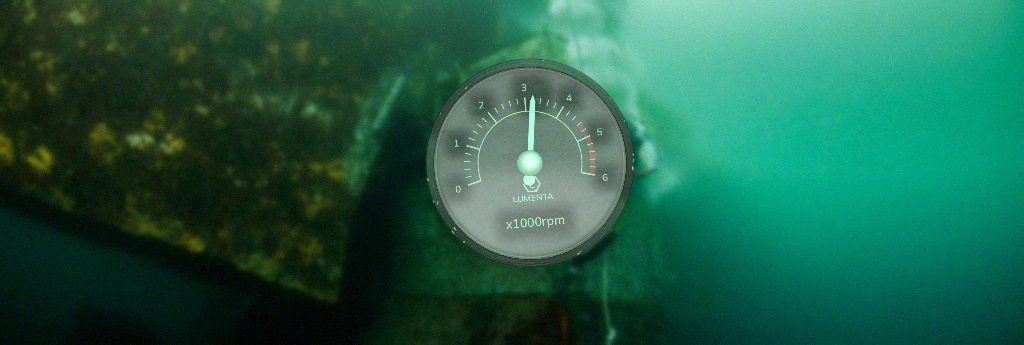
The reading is 3200 rpm
